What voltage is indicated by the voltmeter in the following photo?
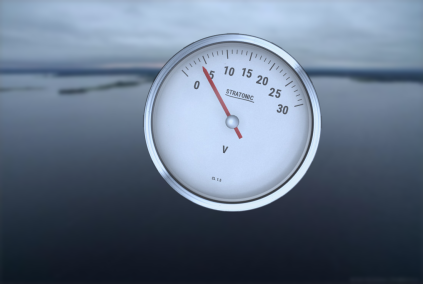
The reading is 4 V
